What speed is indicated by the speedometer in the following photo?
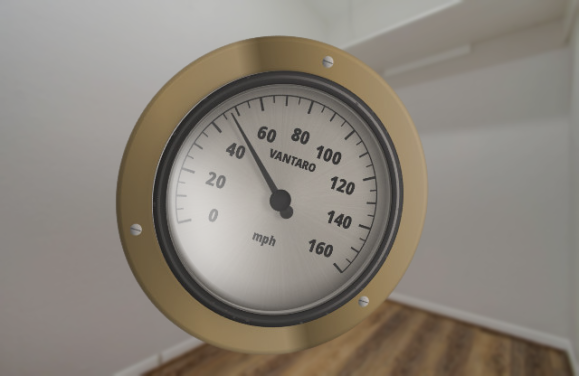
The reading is 47.5 mph
